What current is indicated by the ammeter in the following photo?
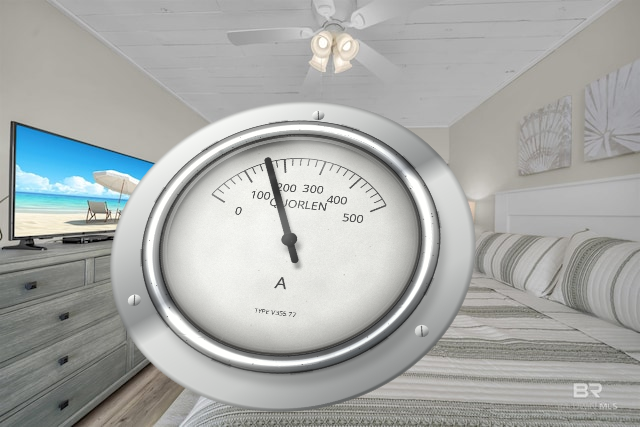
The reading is 160 A
